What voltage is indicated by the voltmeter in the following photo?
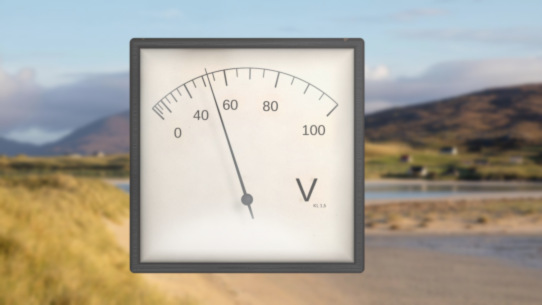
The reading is 52.5 V
